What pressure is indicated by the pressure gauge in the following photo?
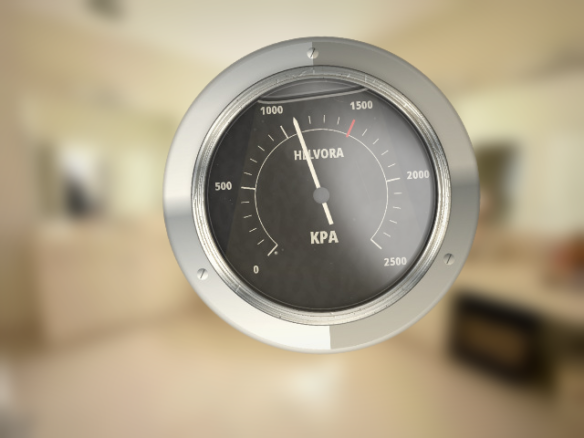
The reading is 1100 kPa
